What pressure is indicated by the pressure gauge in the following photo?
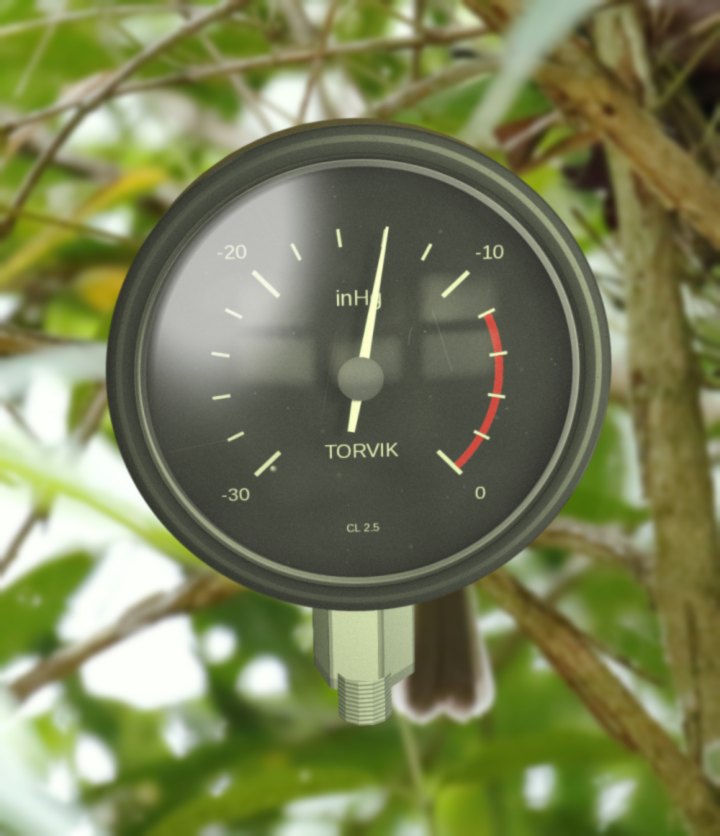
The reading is -14 inHg
